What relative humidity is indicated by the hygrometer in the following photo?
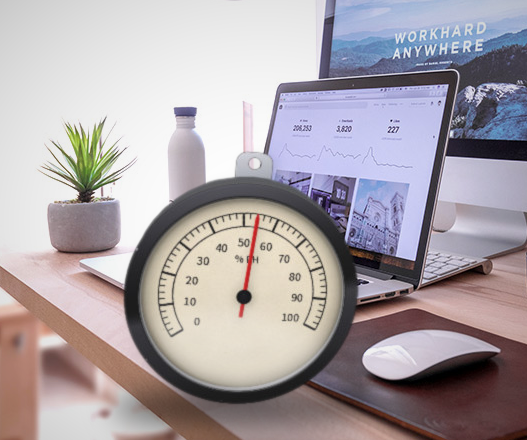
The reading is 54 %
